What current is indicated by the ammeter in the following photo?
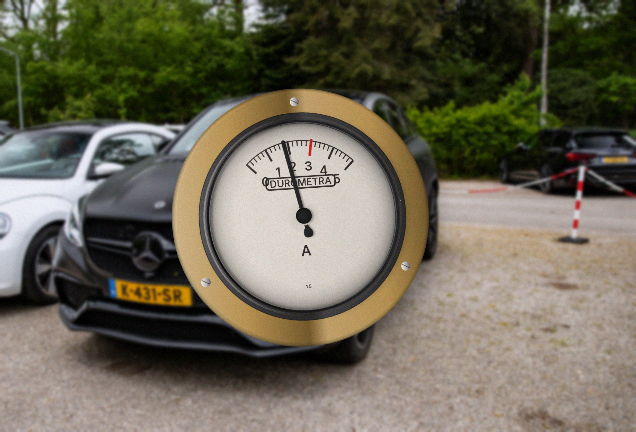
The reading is 1.8 A
